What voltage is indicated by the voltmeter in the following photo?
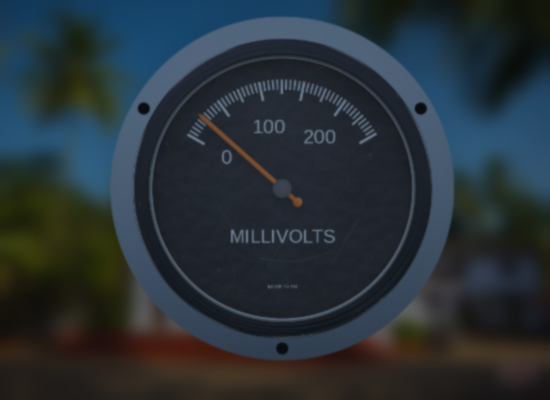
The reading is 25 mV
